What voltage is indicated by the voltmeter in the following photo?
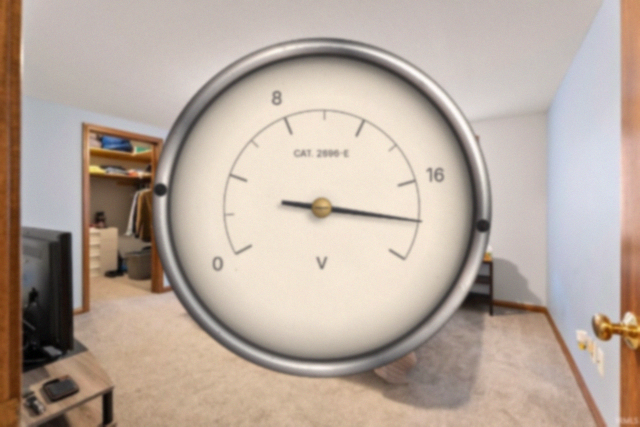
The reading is 18 V
